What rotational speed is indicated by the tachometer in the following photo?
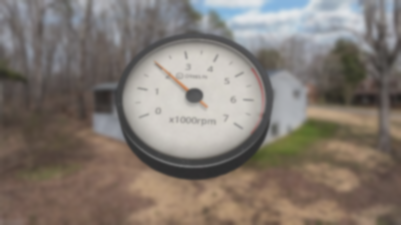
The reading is 2000 rpm
